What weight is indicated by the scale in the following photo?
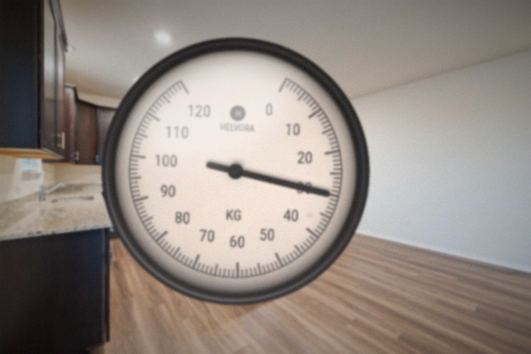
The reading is 30 kg
